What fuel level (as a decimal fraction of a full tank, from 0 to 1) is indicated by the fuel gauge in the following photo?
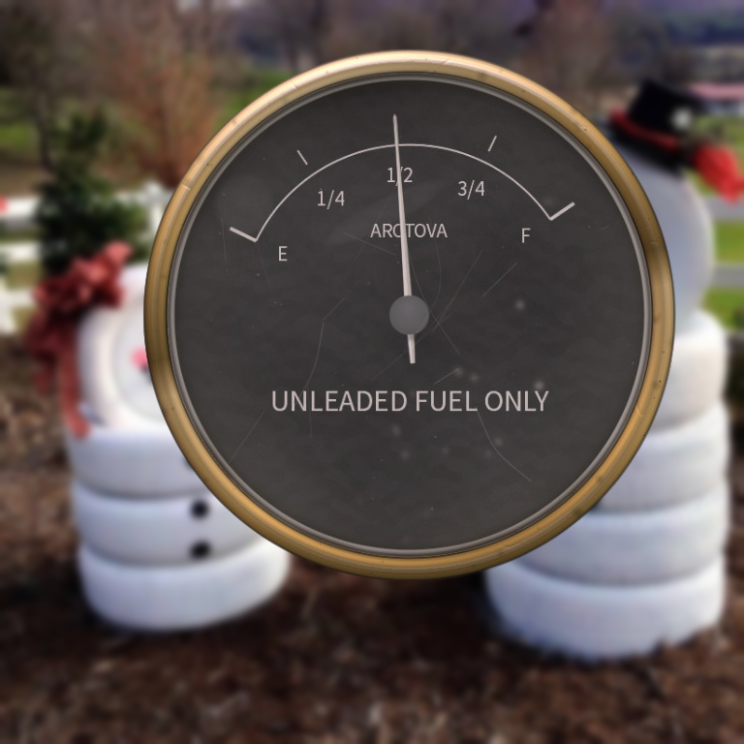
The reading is 0.5
